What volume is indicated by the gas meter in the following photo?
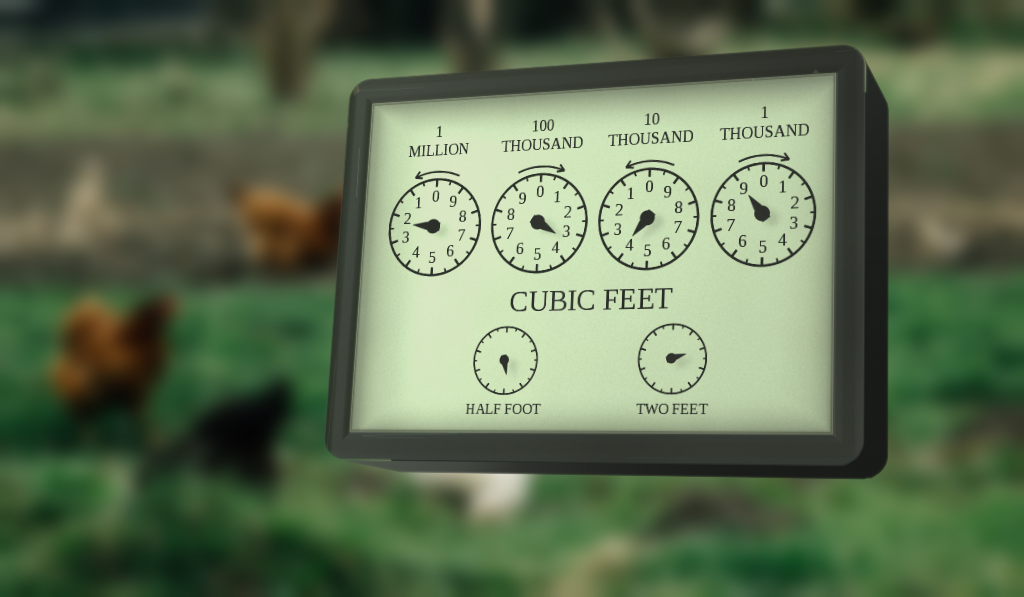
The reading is 233900 ft³
